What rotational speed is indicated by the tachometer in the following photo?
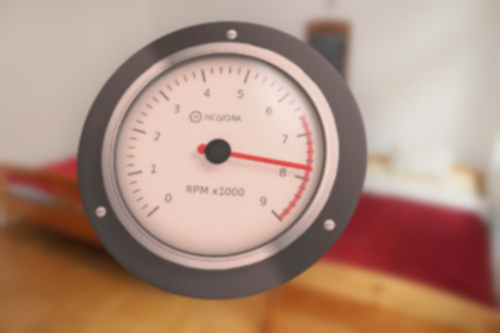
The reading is 7800 rpm
